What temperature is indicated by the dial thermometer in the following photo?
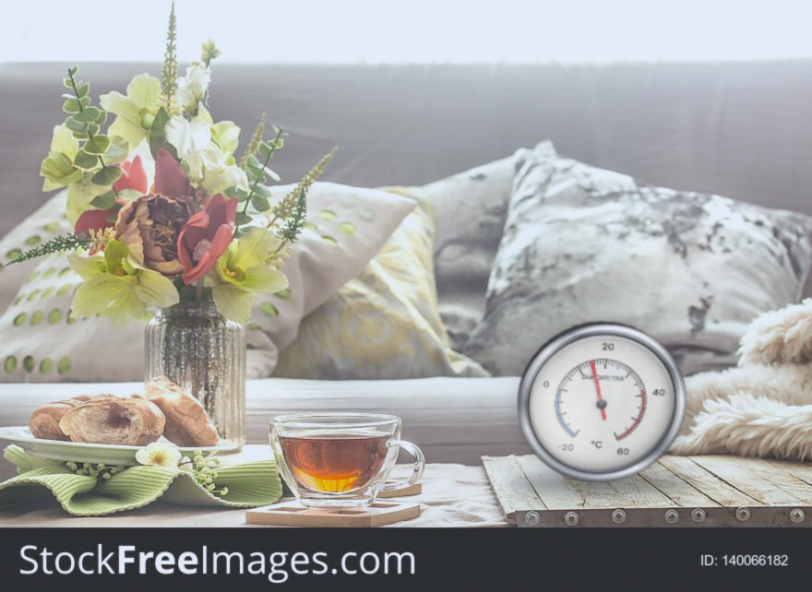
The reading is 15 °C
